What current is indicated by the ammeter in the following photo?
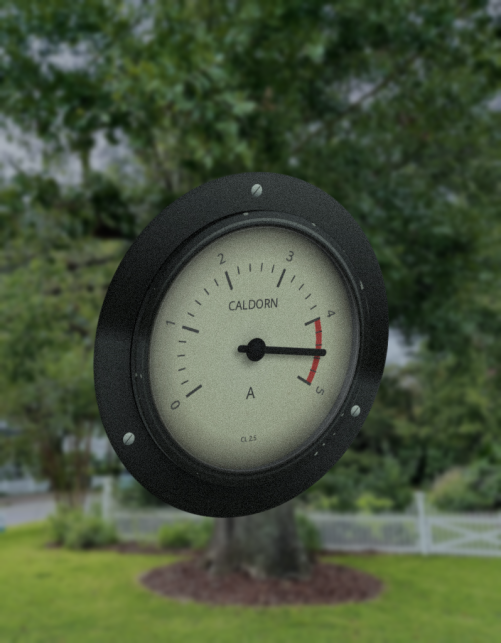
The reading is 4.5 A
